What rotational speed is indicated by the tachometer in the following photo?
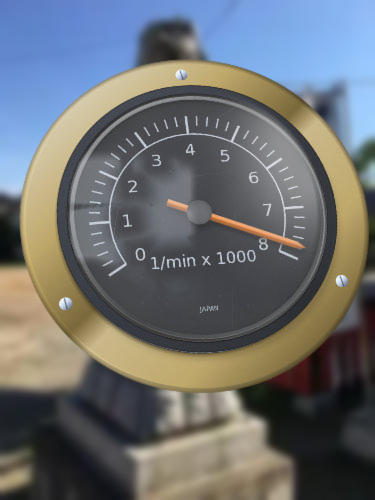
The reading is 7800 rpm
